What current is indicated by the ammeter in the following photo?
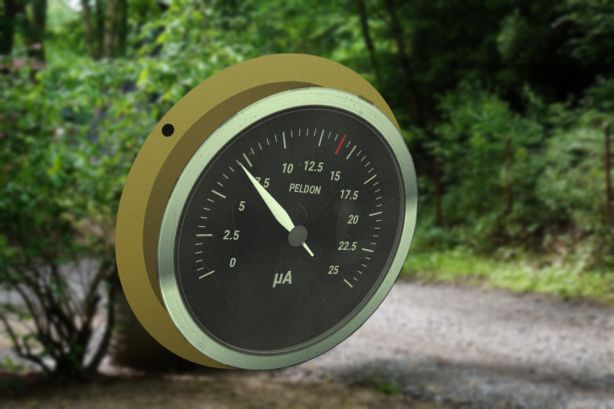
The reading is 7 µA
